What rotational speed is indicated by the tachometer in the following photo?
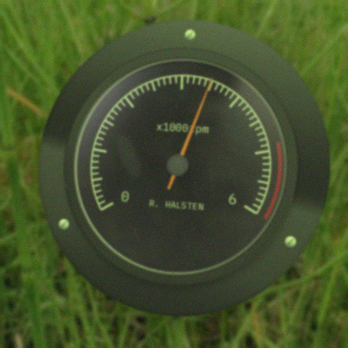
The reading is 3500 rpm
